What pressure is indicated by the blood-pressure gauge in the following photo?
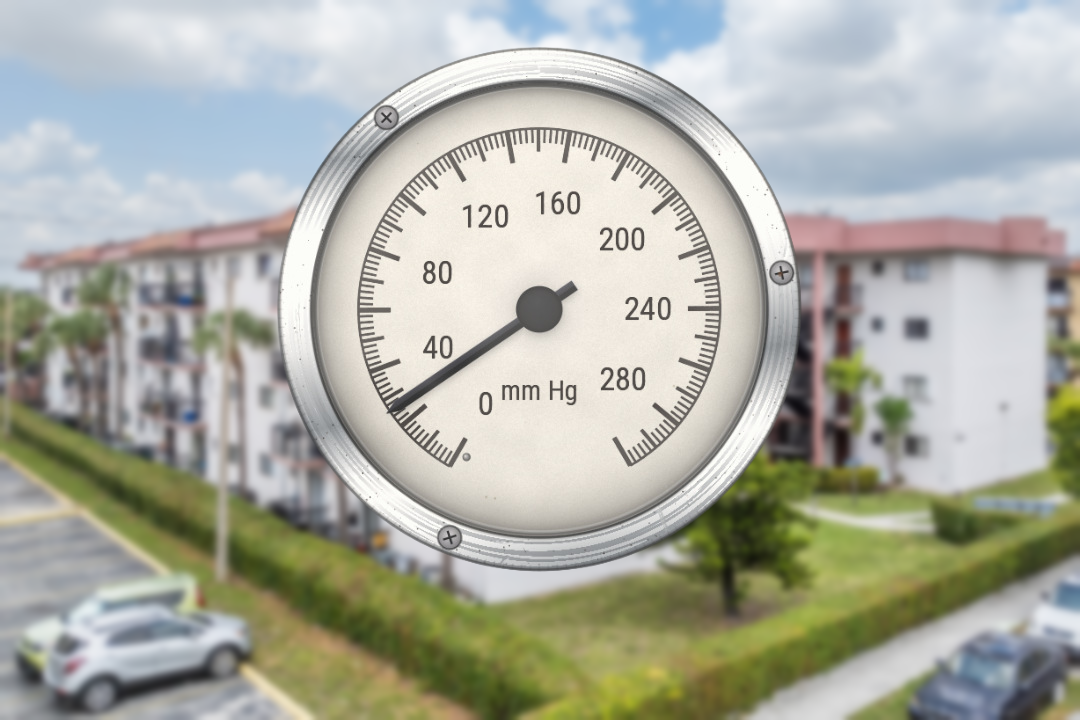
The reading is 26 mmHg
